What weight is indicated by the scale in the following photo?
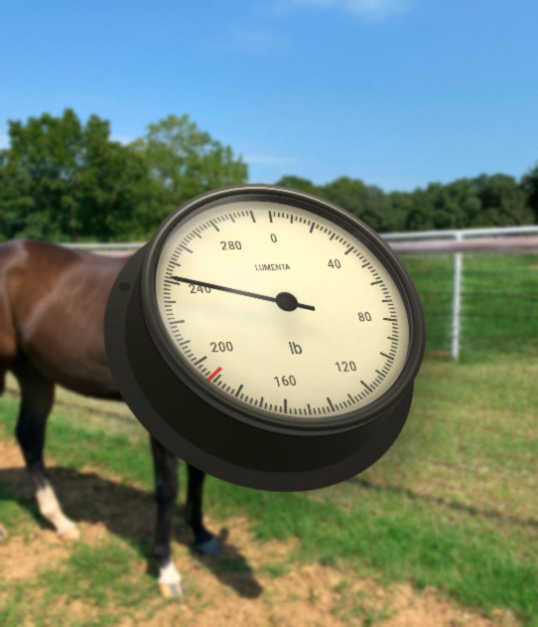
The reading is 240 lb
